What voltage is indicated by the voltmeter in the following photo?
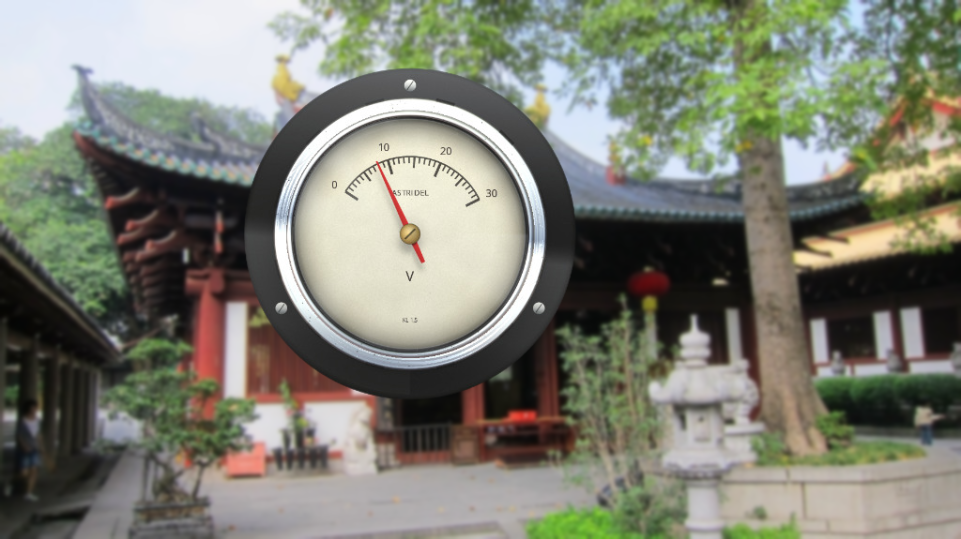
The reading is 8 V
